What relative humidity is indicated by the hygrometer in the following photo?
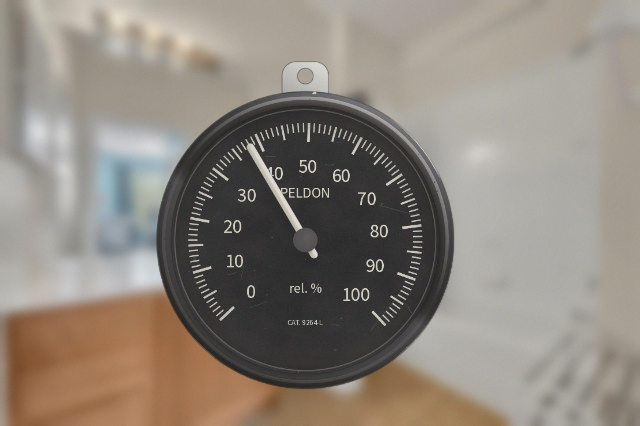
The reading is 38 %
